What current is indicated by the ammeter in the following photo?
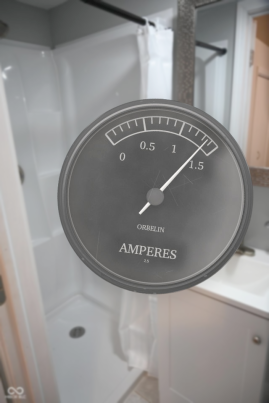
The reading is 1.35 A
